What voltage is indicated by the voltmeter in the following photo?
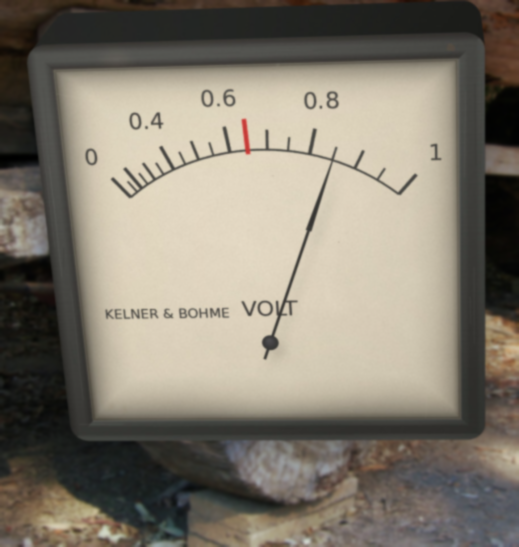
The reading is 0.85 V
